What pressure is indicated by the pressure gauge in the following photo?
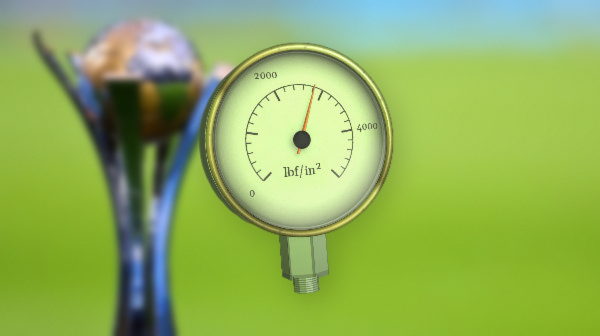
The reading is 2800 psi
